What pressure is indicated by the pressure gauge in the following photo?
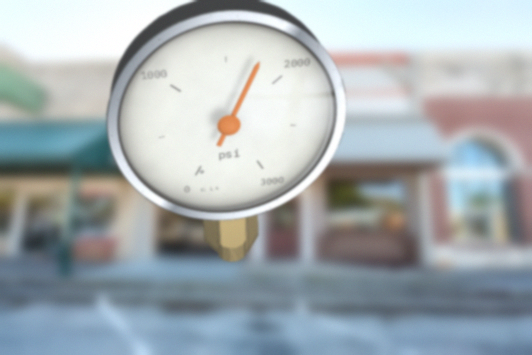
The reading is 1750 psi
